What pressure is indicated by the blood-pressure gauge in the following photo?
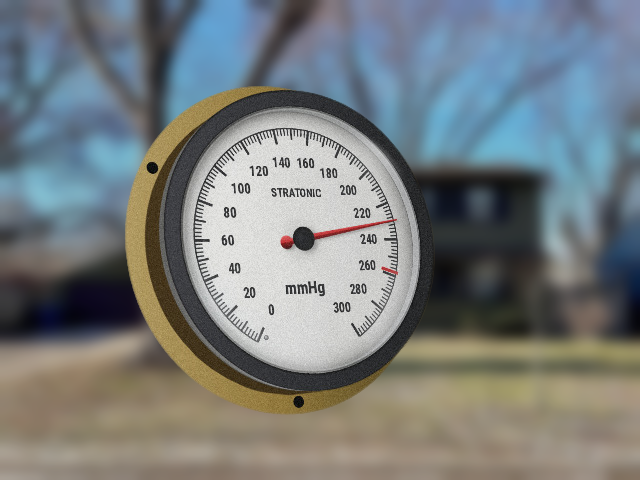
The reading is 230 mmHg
